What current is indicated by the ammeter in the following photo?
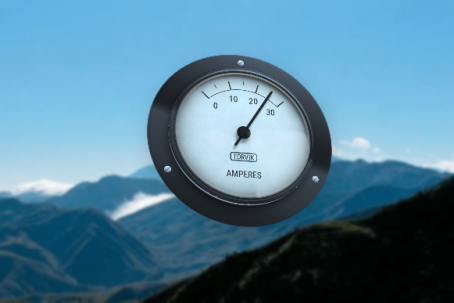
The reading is 25 A
